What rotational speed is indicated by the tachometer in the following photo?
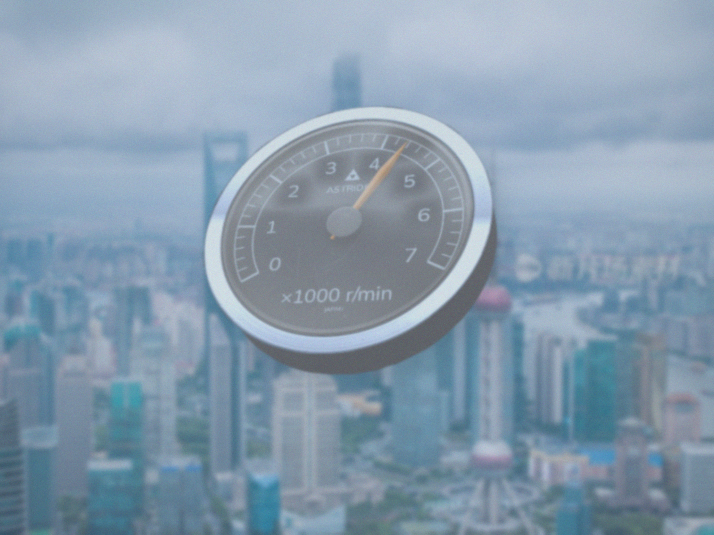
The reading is 4400 rpm
